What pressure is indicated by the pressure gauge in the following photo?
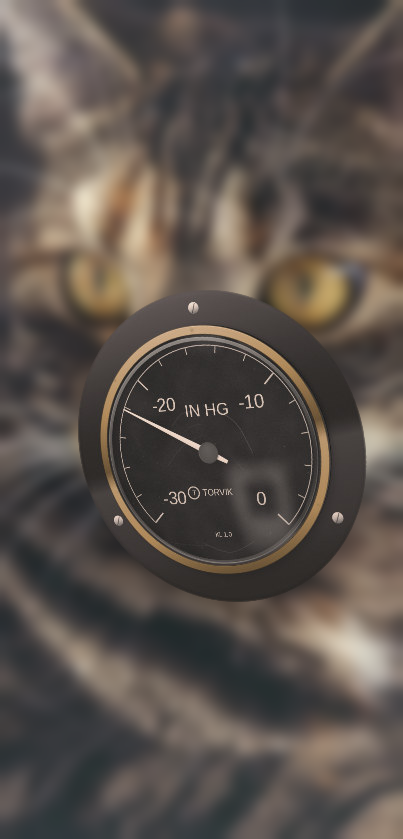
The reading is -22 inHg
